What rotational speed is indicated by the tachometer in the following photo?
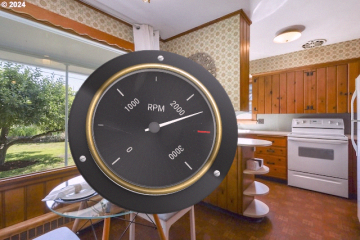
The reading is 2250 rpm
